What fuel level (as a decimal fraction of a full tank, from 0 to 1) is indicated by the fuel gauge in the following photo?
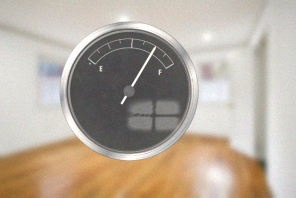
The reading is 0.75
